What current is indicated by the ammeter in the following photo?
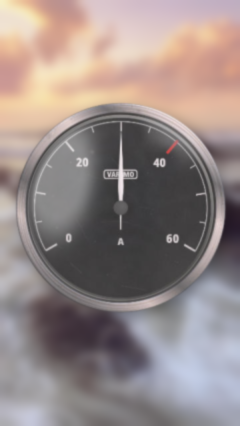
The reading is 30 A
